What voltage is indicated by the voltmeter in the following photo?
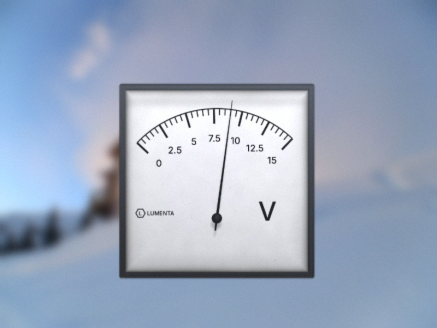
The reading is 9 V
